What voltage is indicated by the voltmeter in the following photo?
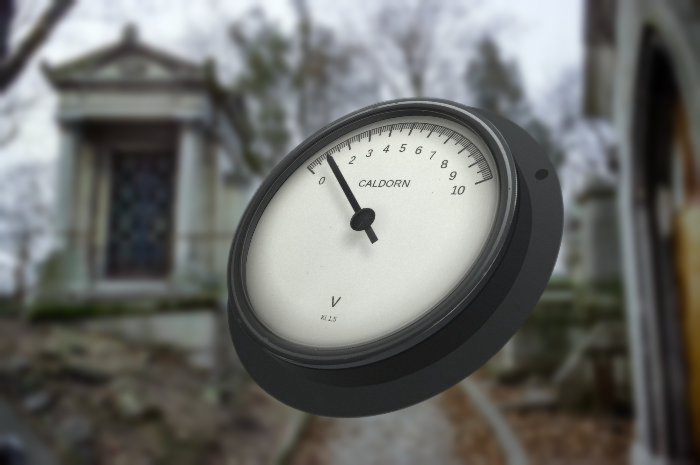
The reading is 1 V
